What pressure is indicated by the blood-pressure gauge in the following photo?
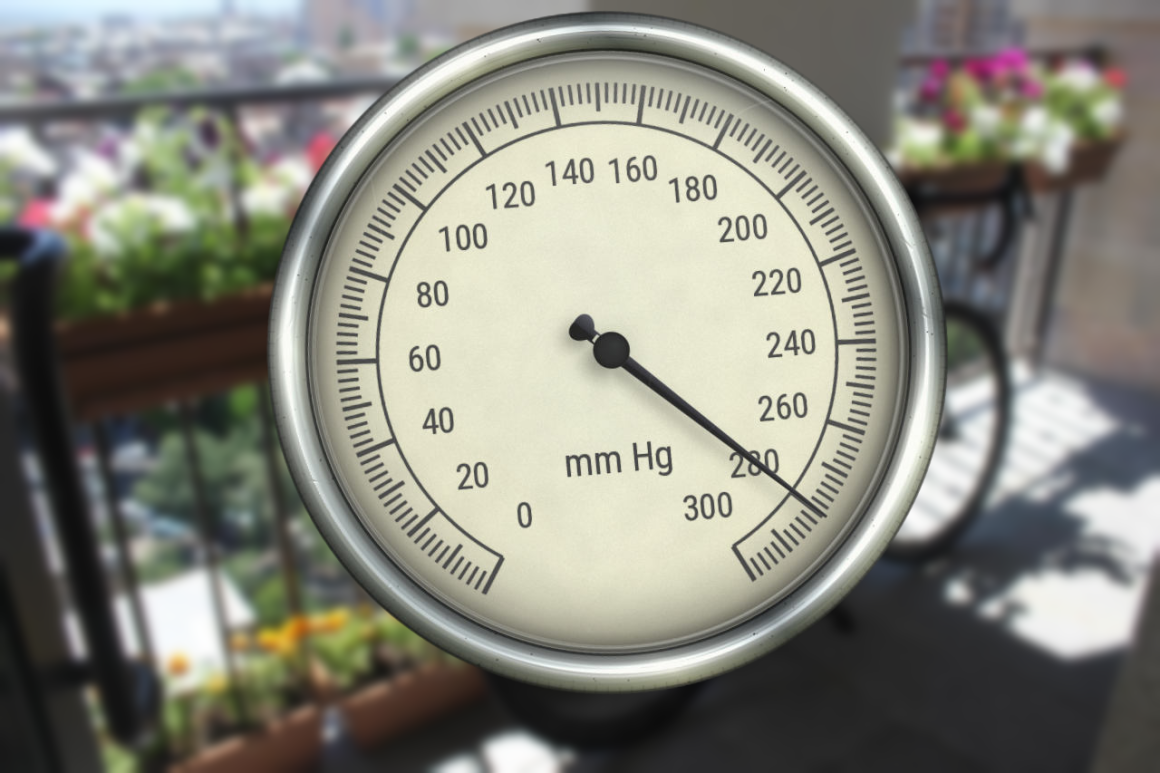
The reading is 280 mmHg
